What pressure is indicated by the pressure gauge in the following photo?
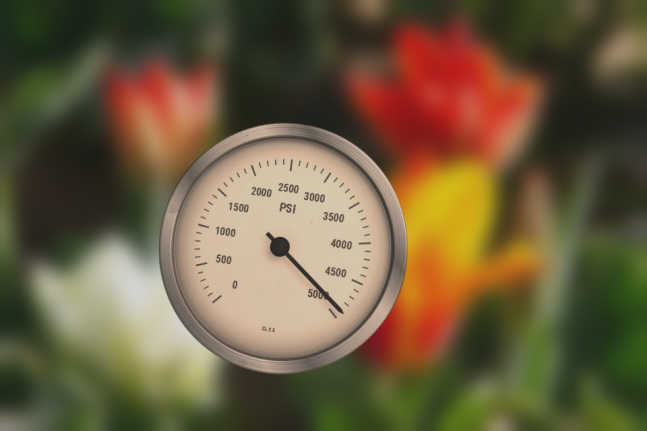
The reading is 4900 psi
